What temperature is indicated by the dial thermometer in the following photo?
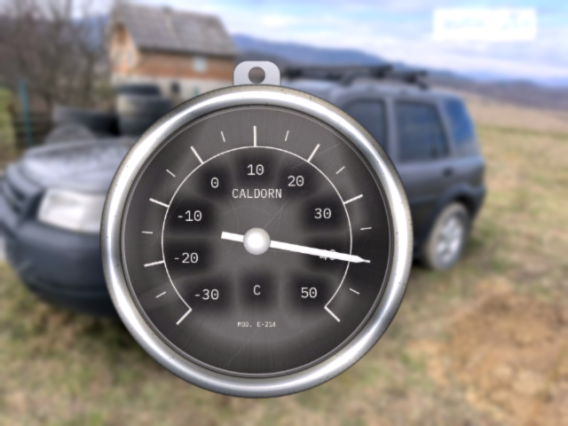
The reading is 40 °C
